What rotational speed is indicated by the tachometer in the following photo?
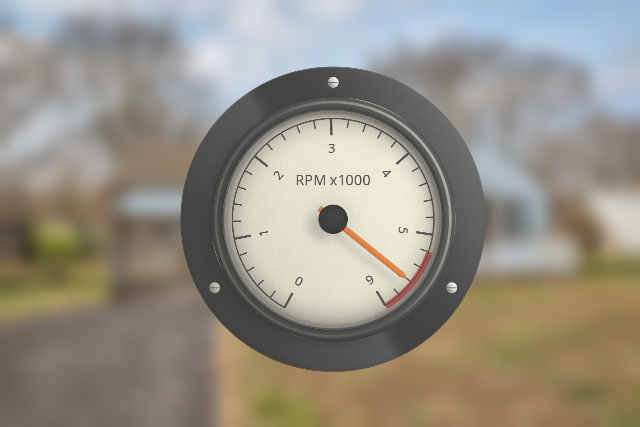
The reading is 5600 rpm
